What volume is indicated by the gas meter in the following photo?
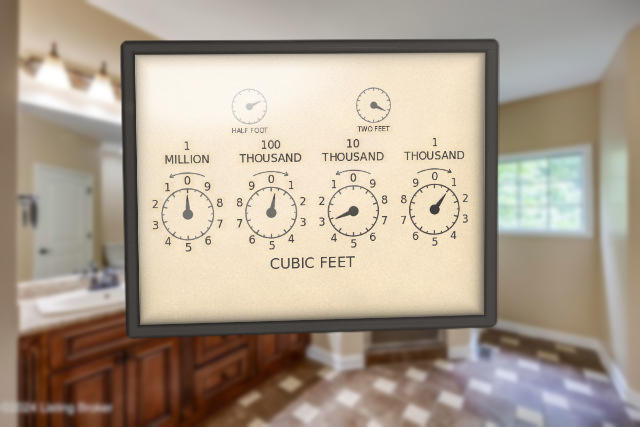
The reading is 3100 ft³
